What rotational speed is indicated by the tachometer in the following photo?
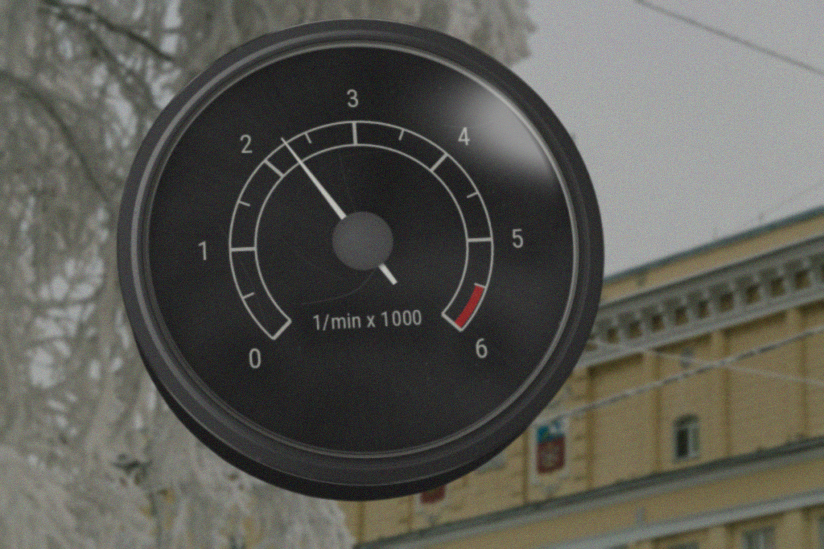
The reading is 2250 rpm
